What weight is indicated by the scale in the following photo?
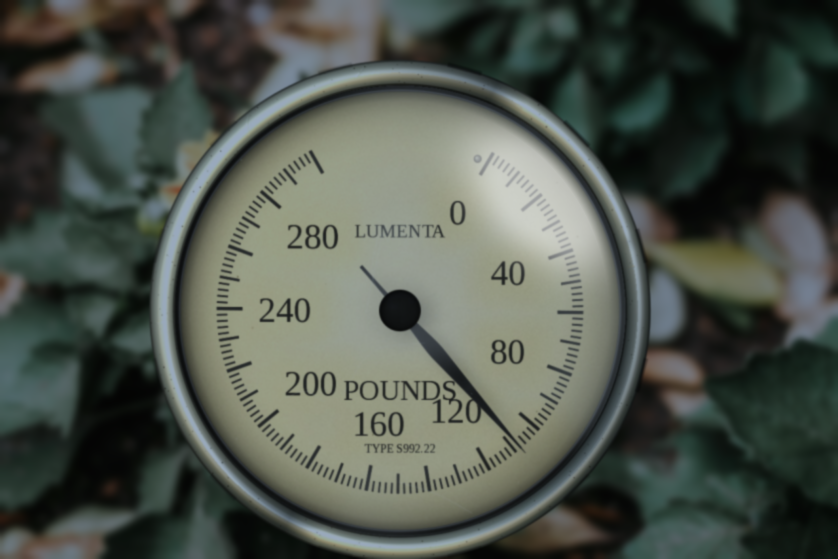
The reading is 108 lb
